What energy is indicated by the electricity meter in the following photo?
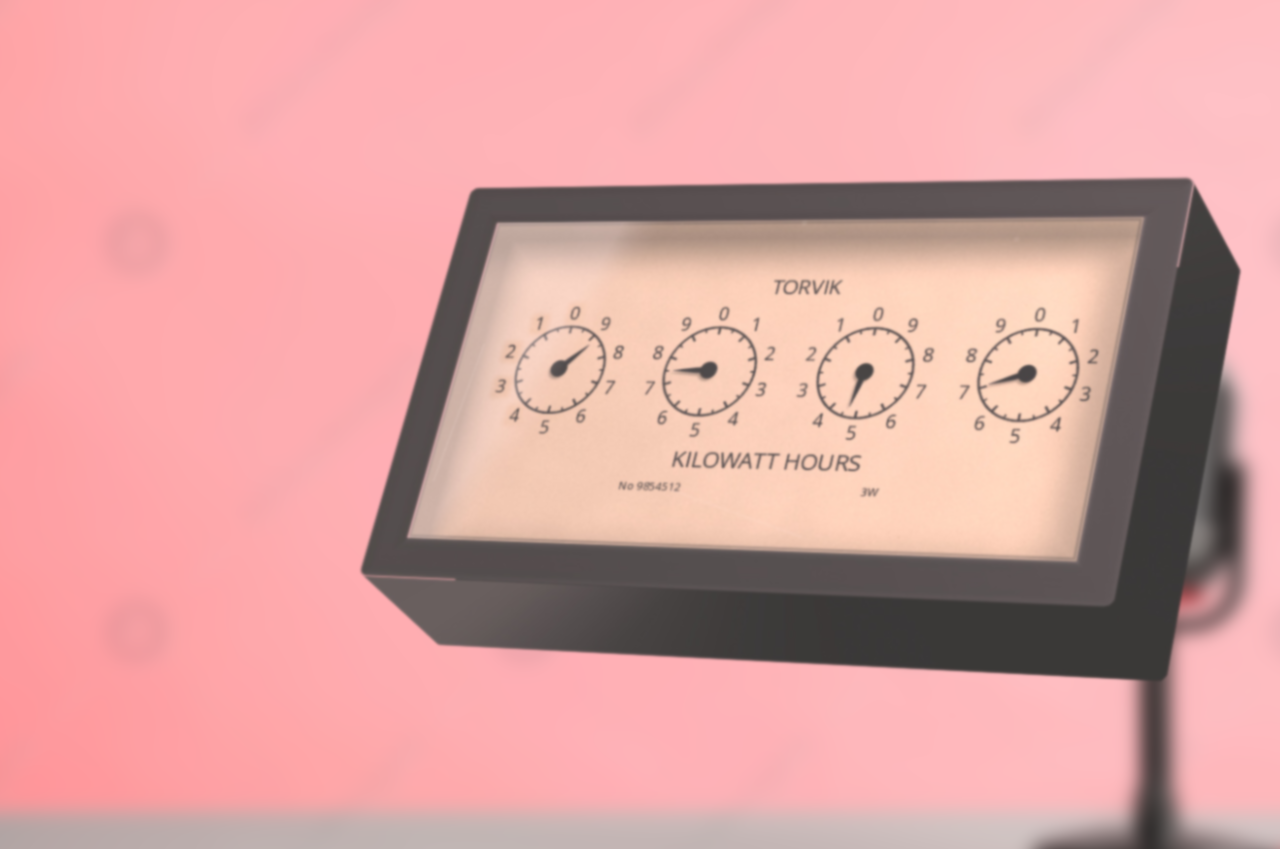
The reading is 8747 kWh
